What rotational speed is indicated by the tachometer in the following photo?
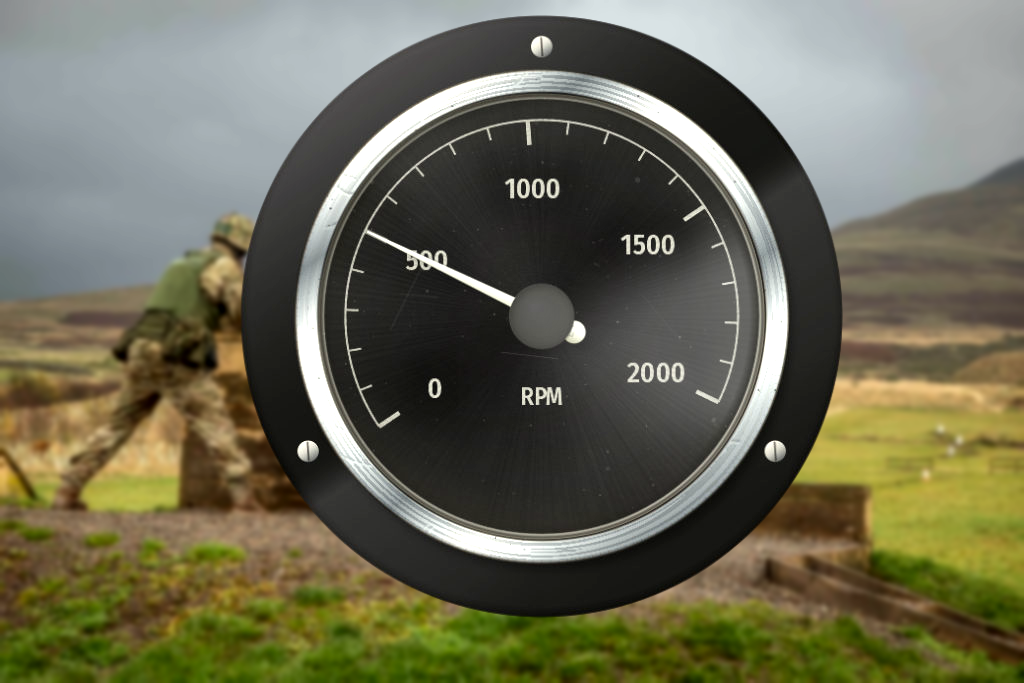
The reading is 500 rpm
